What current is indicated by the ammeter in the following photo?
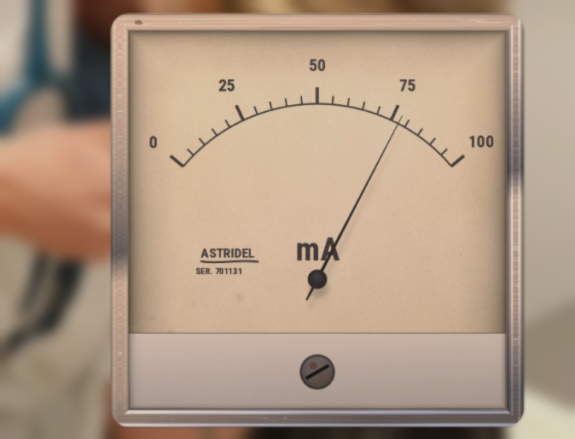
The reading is 77.5 mA
